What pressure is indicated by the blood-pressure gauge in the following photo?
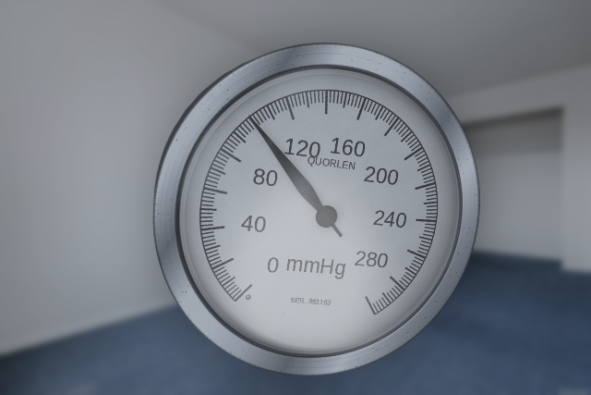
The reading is 100 mmHg
